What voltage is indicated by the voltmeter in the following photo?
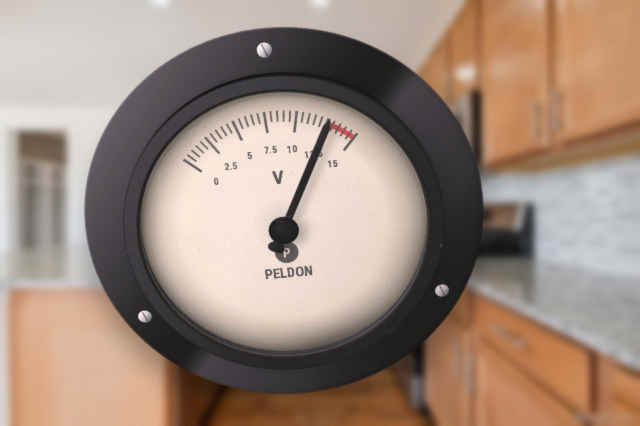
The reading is 12.5 V
